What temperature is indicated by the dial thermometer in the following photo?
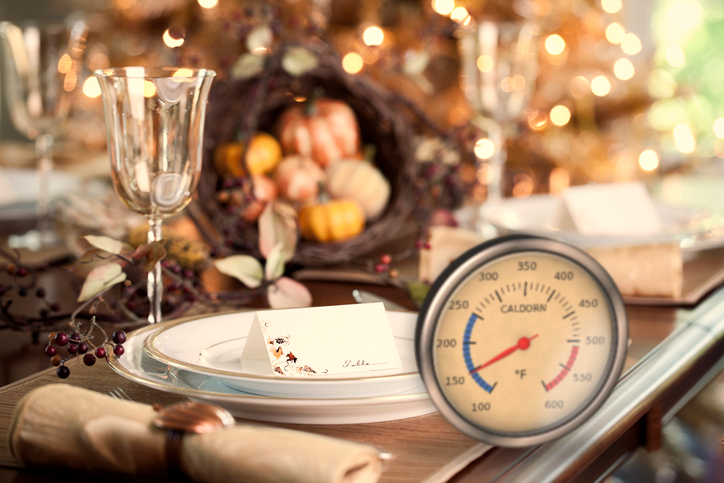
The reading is 150 °F
